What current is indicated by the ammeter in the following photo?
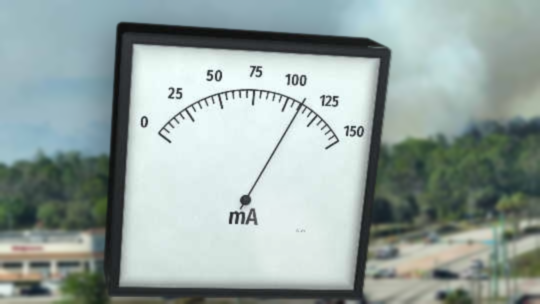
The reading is 110 mA
